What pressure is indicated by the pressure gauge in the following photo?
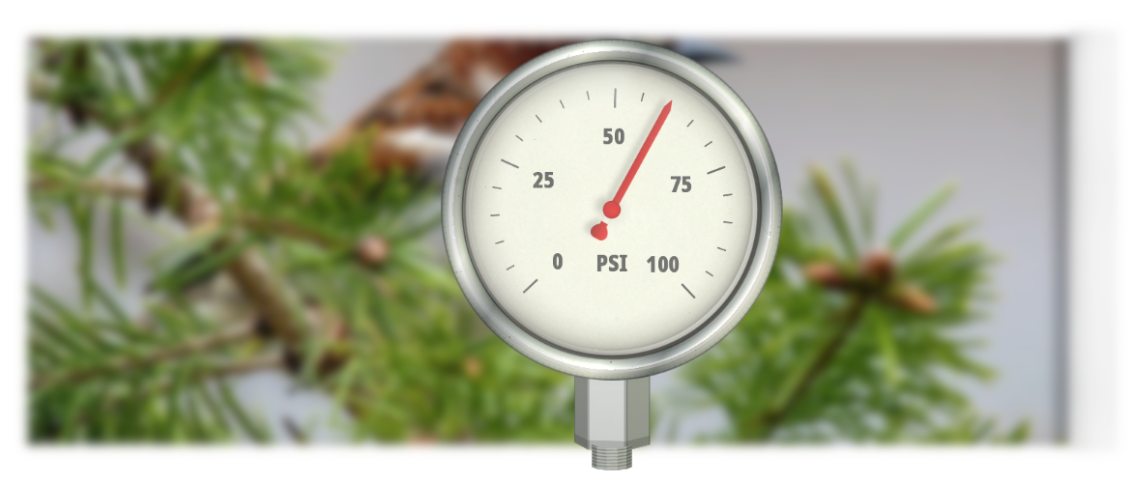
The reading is 60 psi
